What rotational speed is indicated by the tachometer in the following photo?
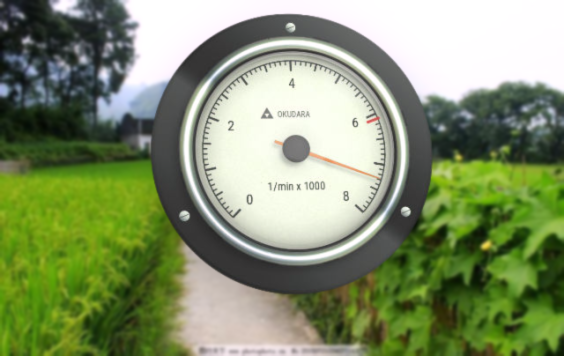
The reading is 7300 rpm
